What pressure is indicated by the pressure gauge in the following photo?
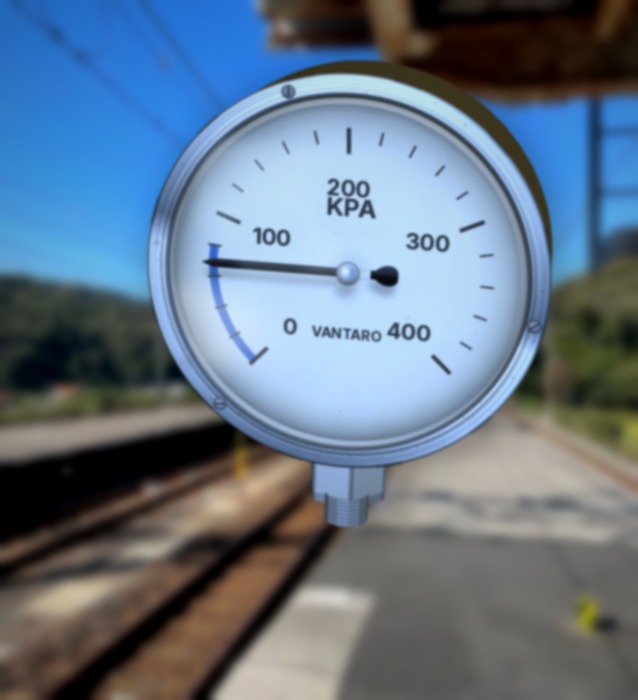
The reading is 70 kPa
